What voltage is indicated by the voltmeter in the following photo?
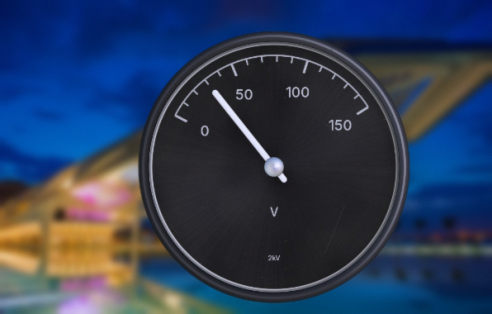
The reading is 30 V
